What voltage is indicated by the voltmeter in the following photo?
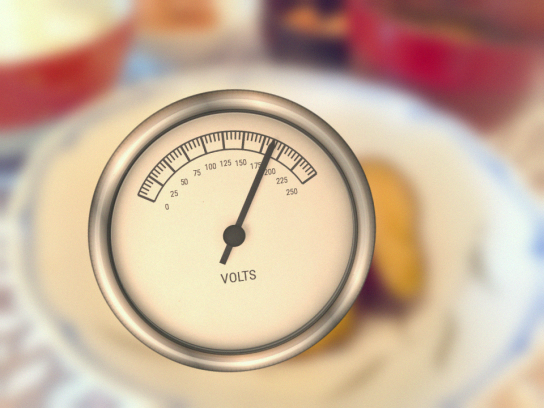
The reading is 185 V
